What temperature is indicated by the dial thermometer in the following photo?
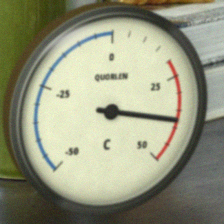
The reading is 37.5 °C
